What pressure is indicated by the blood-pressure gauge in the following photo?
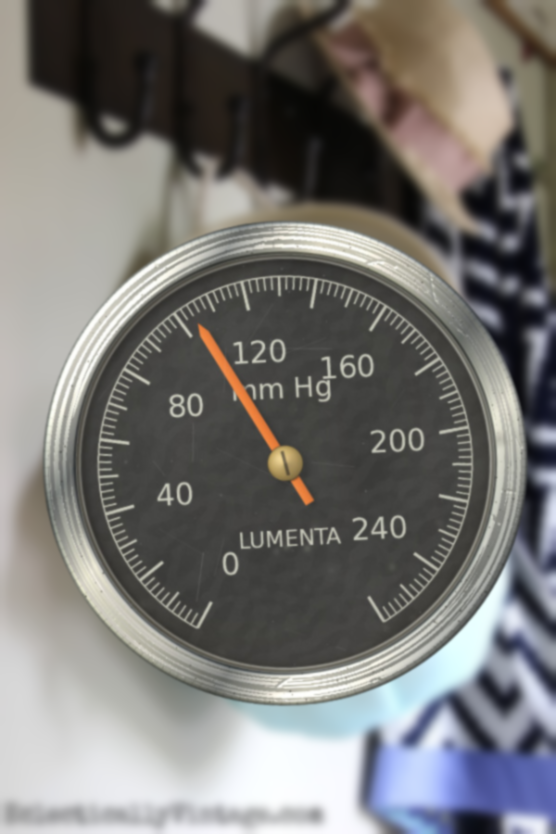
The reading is 104 mmHg
